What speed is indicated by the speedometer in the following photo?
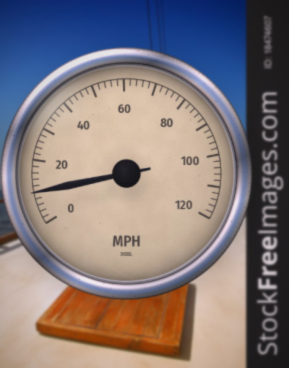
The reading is 10 mph
